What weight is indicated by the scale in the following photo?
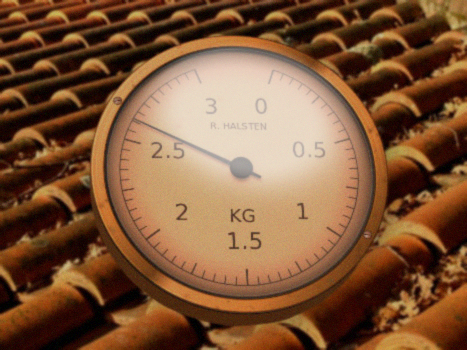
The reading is 2.6 kg
